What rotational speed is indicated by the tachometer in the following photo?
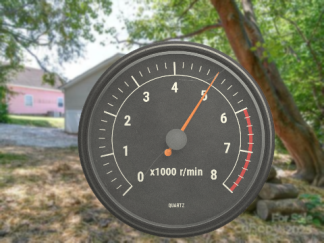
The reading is 5000 rpm
